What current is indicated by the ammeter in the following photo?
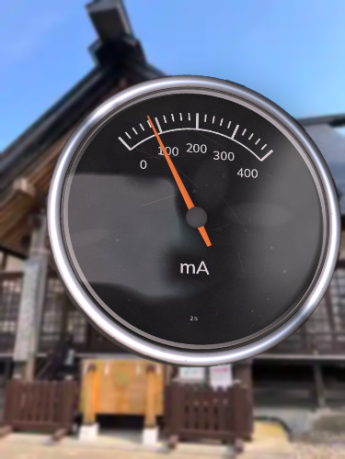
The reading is 80 mA
